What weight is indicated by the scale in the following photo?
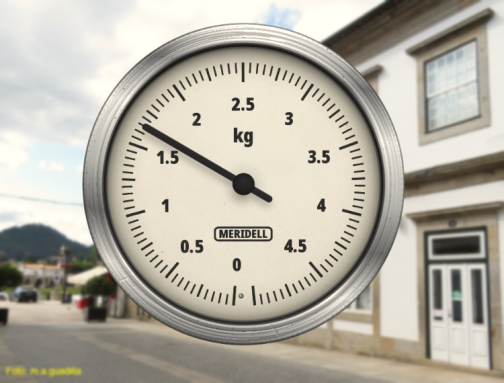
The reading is 1.65 kg
